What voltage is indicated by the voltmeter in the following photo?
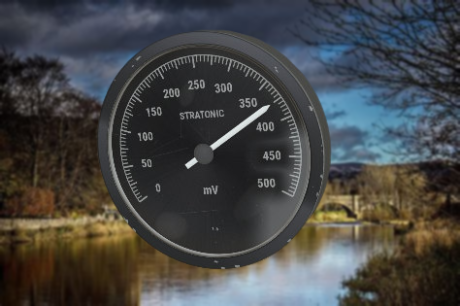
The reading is 375 mV
